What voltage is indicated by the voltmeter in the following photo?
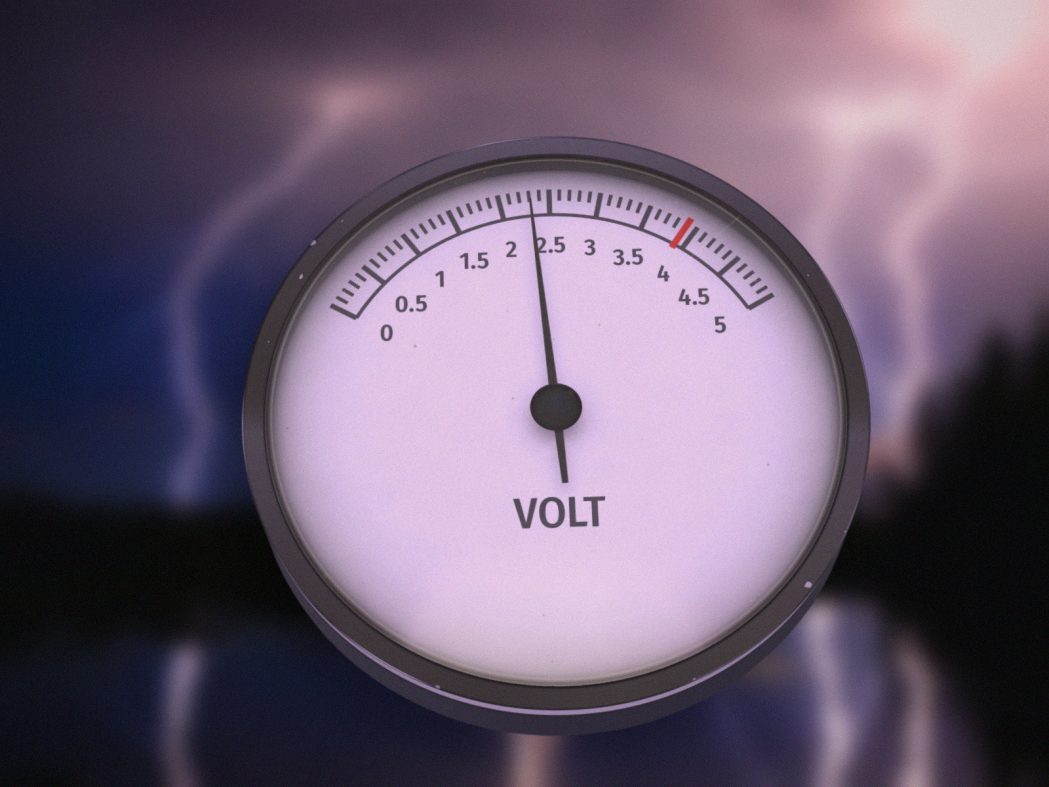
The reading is 2.3 V
